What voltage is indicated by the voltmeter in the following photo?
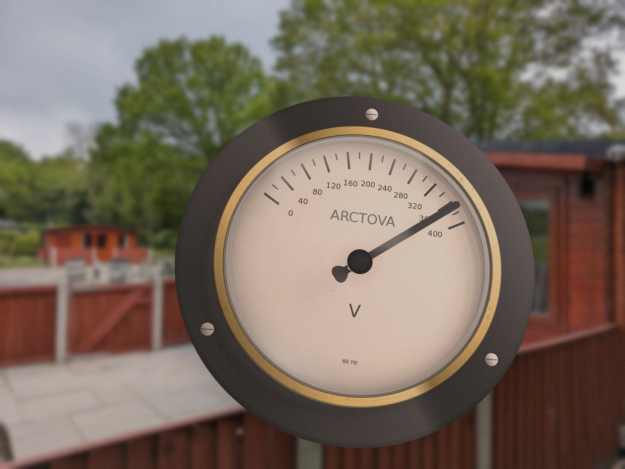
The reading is 370 V
